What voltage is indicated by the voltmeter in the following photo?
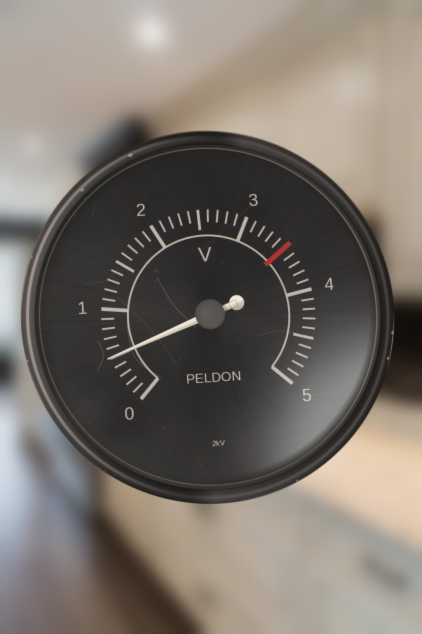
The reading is 0.5 V
